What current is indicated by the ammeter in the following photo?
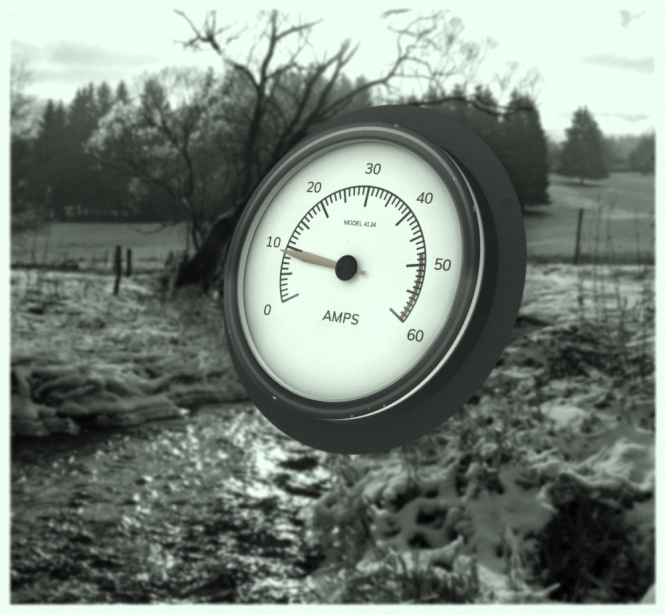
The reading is 9 A
